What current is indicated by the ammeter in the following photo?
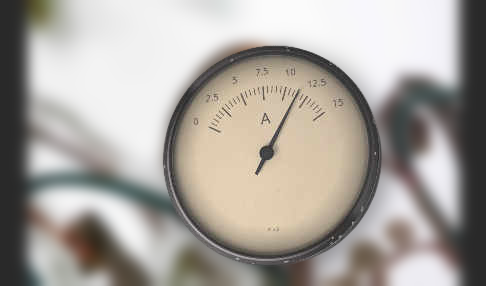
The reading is 11.5 A
